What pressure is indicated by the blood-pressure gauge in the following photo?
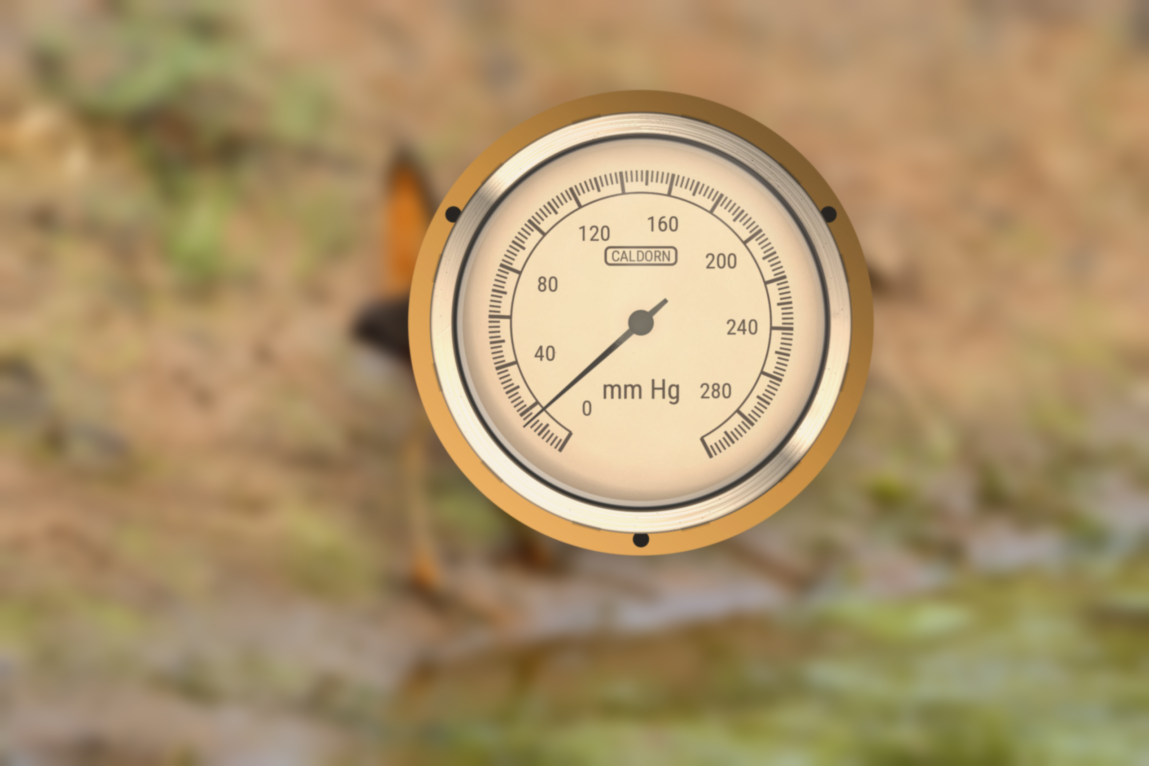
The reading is 16 mmHg
